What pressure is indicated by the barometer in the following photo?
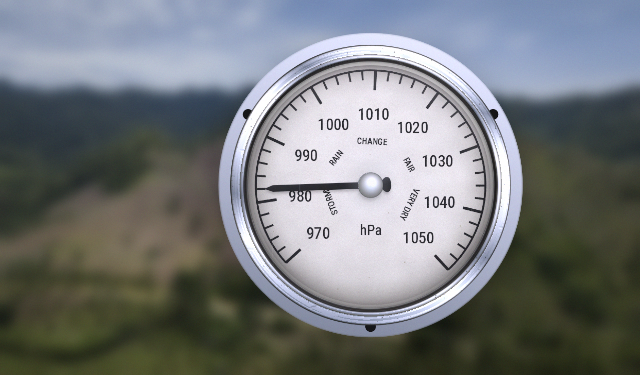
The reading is 982 hPa
